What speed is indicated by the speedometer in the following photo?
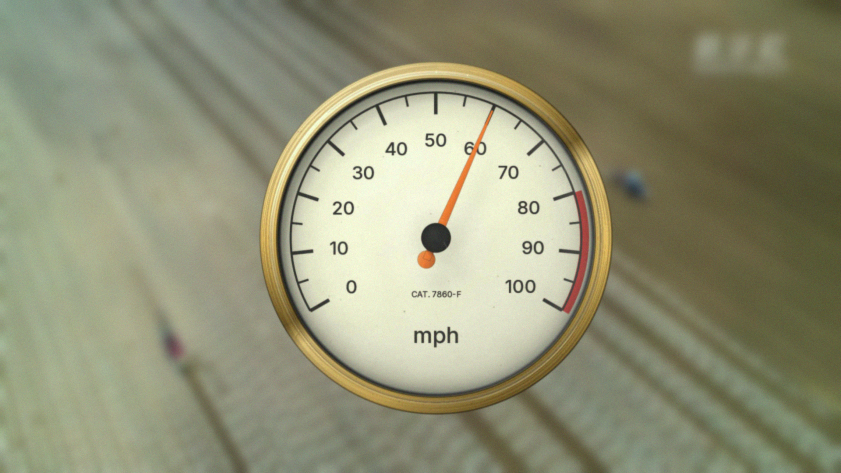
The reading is 60 mph
